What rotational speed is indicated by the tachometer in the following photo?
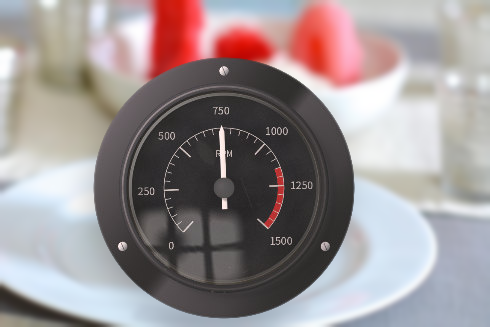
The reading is 750 rpm
